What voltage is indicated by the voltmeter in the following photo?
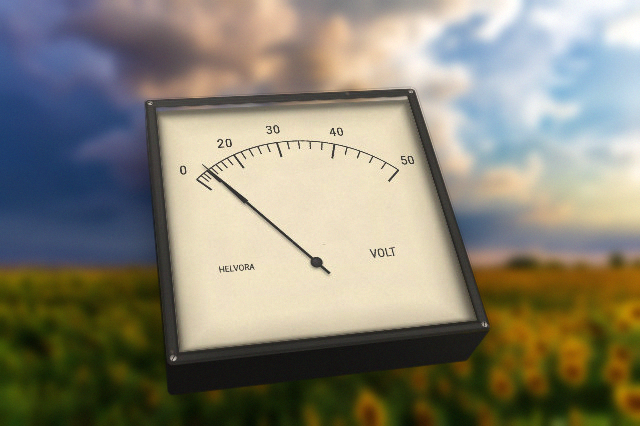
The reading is 10 V
